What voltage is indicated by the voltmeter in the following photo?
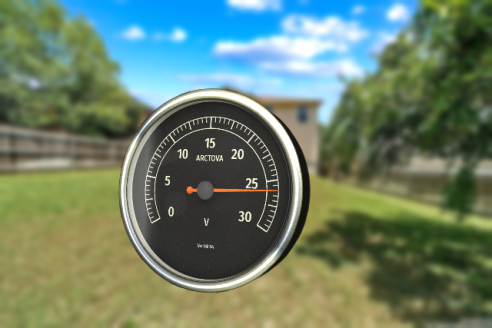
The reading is 26 V
